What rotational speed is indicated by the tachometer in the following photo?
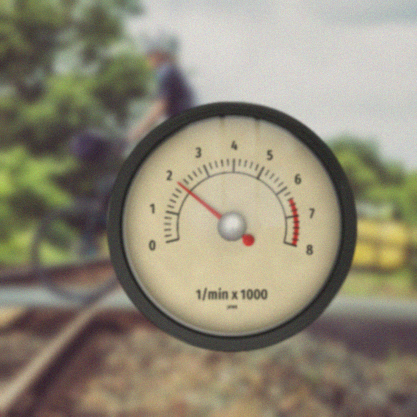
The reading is 2000 rpm
